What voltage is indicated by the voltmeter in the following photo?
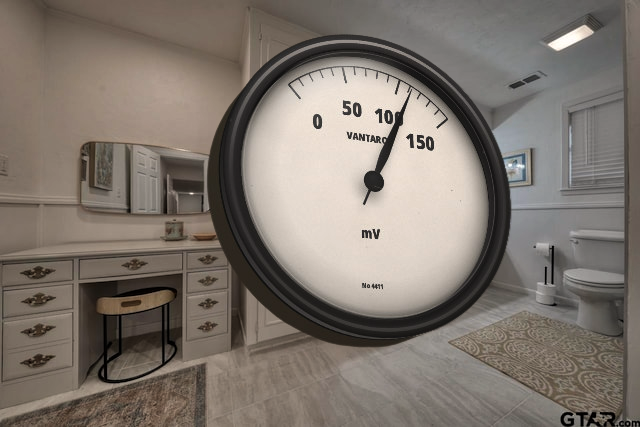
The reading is 110 mV
